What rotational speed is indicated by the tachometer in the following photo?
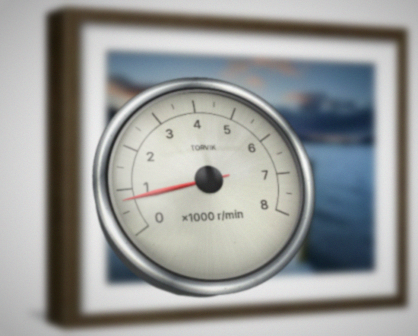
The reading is 750 rpm
